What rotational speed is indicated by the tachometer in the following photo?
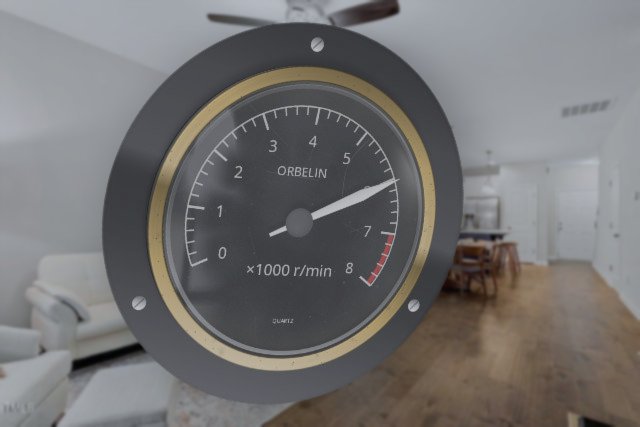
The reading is 6000 rpm
